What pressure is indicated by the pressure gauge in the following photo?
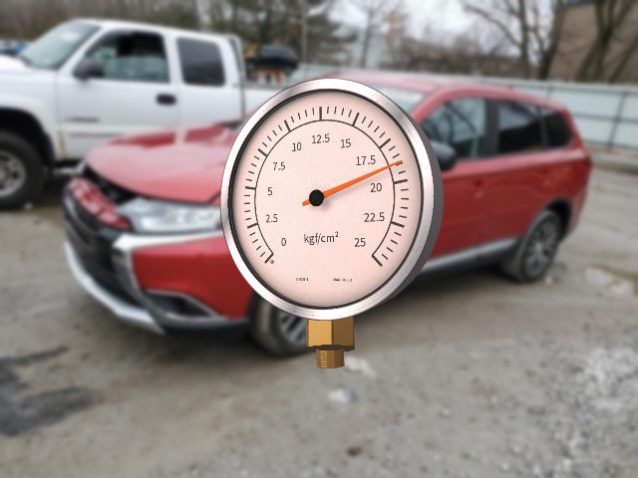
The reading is 19 kg/cm²
